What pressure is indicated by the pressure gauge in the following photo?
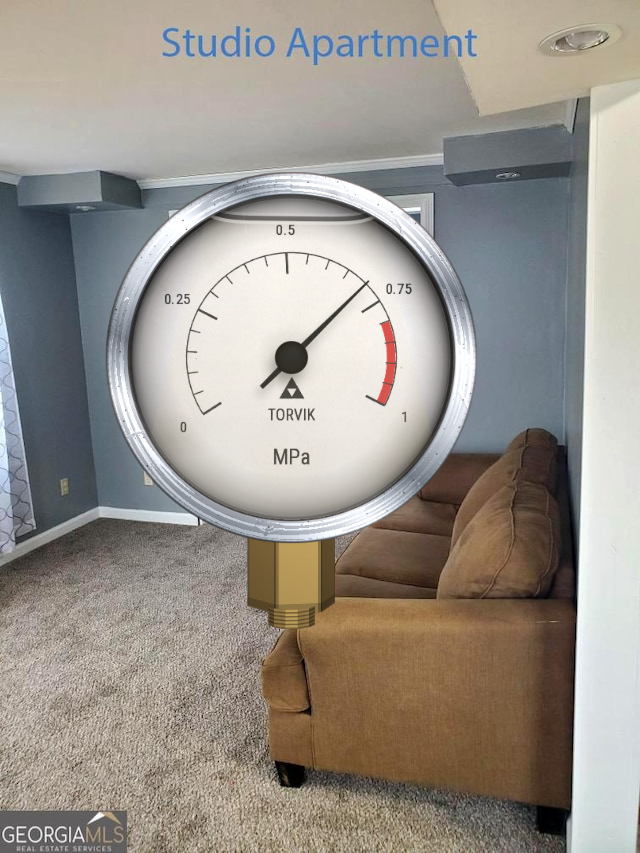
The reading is 0.7 MPa
